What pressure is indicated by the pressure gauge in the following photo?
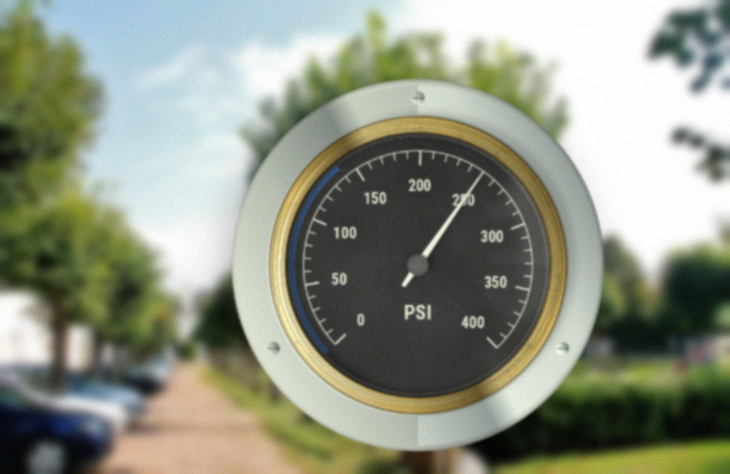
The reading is 250 psi
